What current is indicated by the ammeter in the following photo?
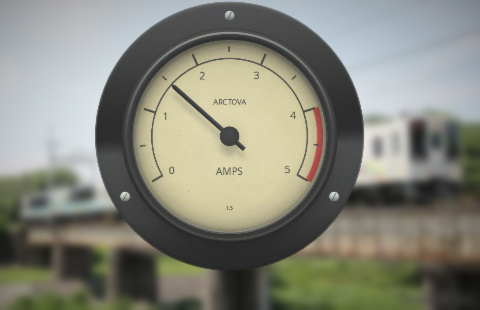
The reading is 1.5 A
